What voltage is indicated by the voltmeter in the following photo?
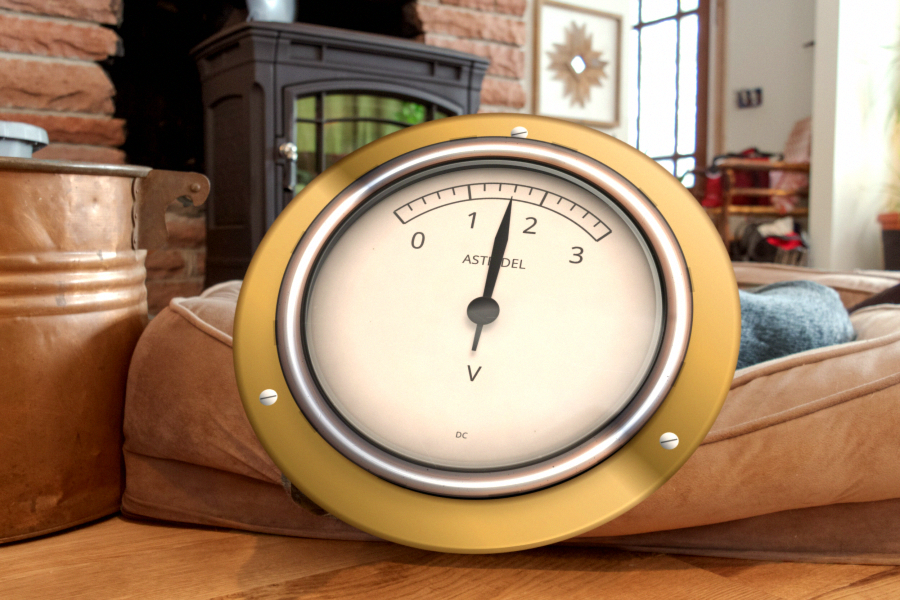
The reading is 1.6 V
